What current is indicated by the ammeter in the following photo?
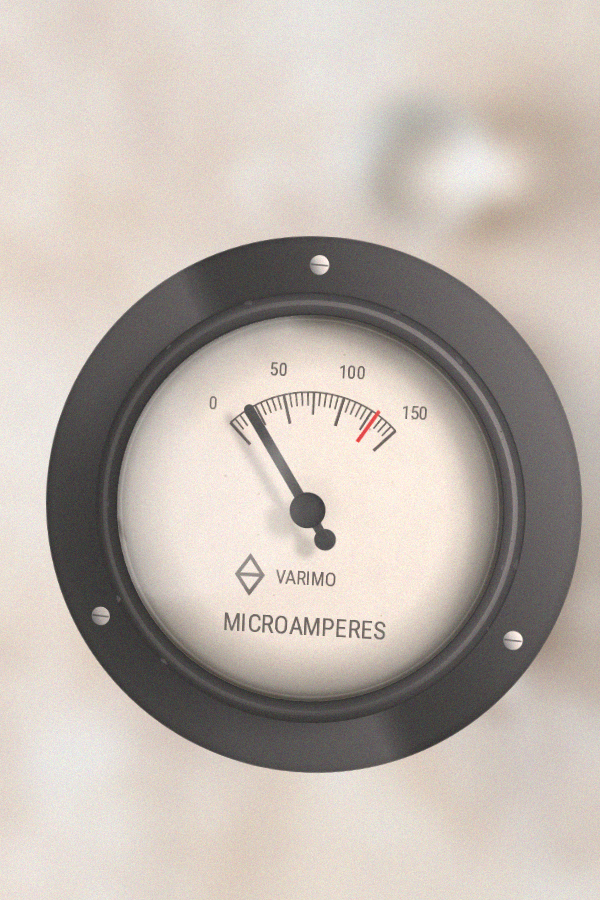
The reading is 20 µA
